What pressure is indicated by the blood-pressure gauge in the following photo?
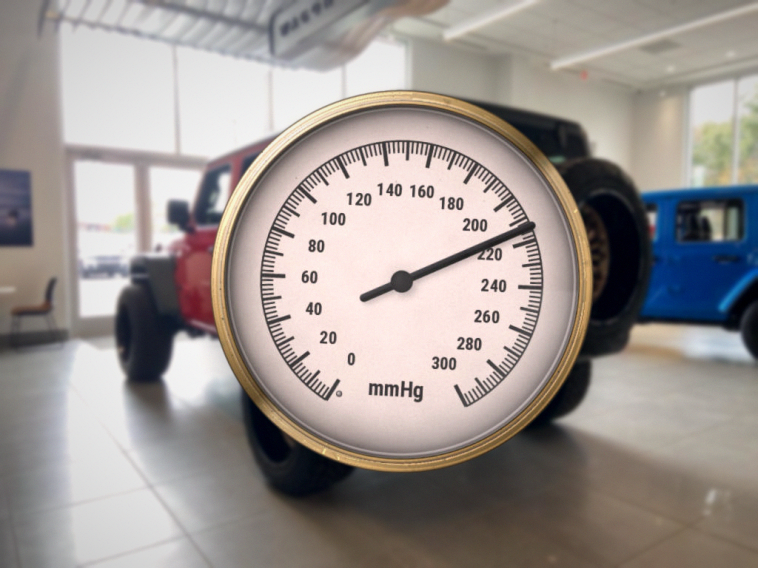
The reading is 214 mmHg
